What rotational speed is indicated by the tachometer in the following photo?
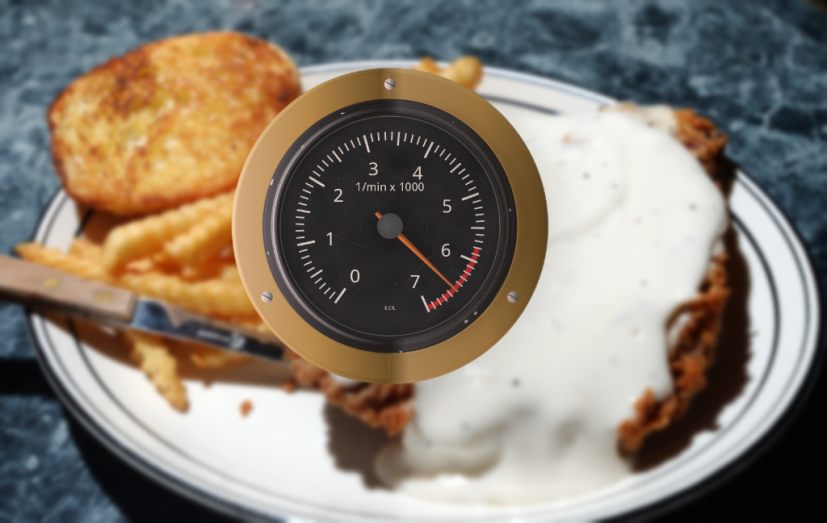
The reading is 6500 rpm
